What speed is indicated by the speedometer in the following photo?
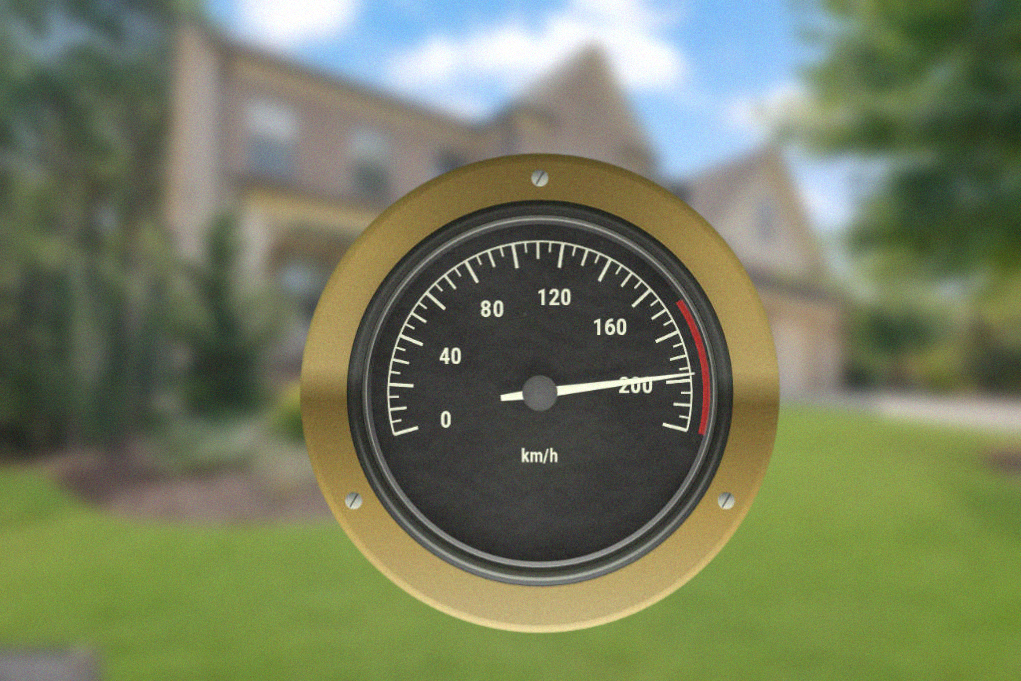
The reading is 197.5 km/h
